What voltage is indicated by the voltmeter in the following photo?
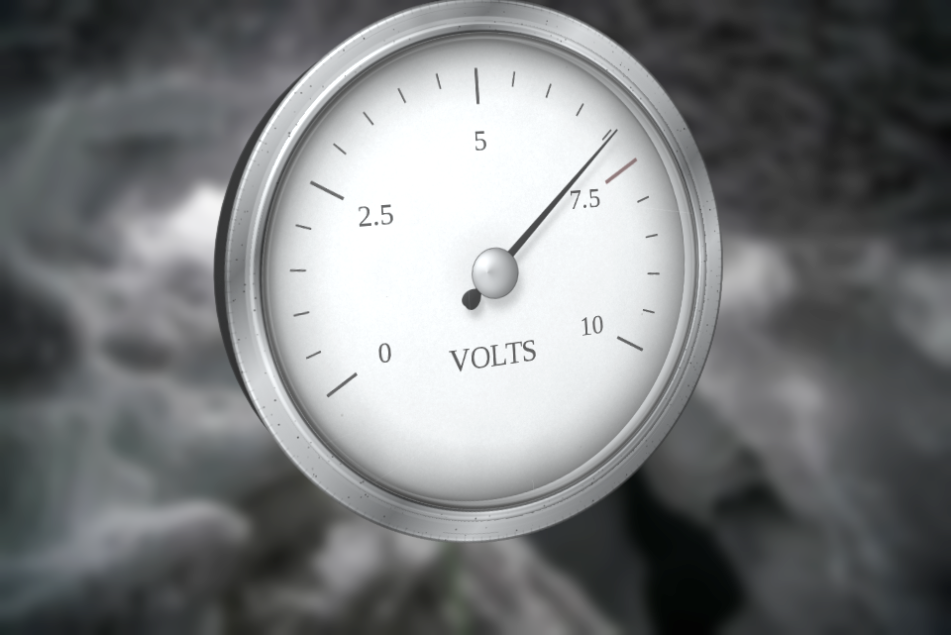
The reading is 7 V
